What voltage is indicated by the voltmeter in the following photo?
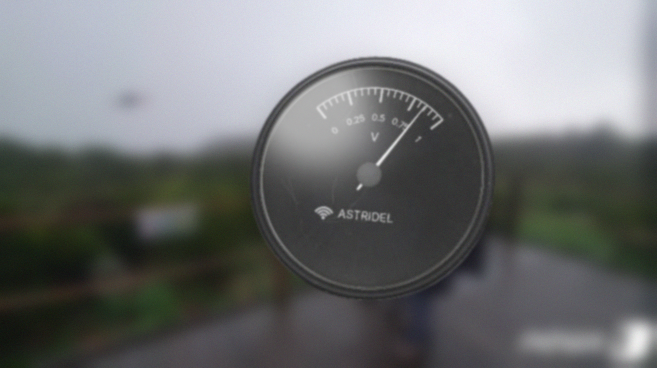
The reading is 0.85 V
